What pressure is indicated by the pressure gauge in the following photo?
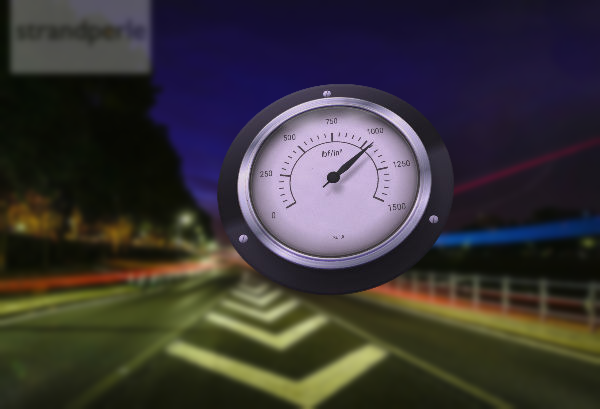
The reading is 1050 psi
